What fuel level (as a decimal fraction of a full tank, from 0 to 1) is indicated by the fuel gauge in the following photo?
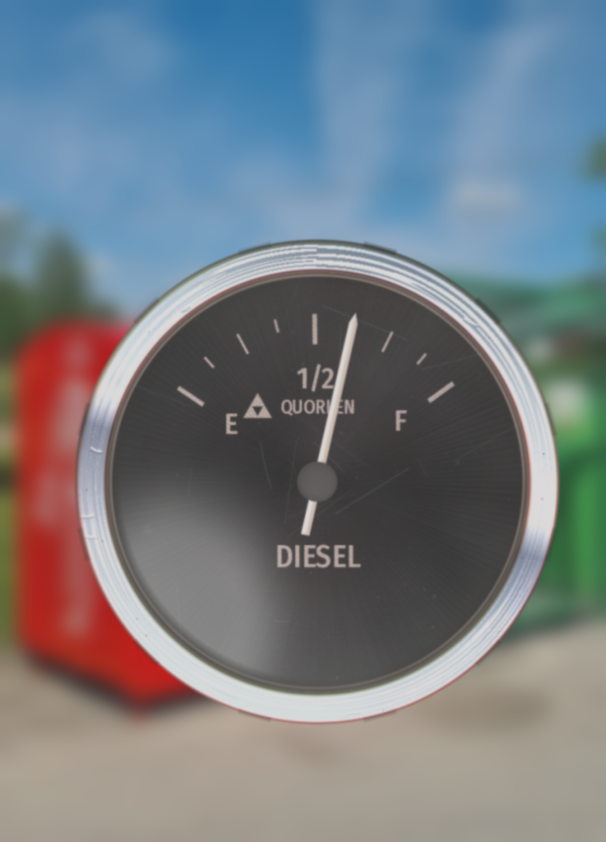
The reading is 0.625
